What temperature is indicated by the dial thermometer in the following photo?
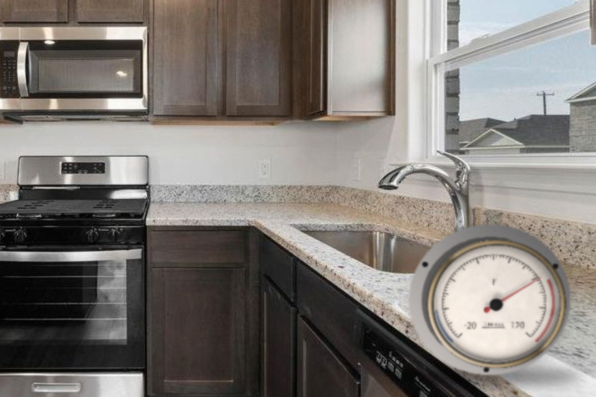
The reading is 80 °F
